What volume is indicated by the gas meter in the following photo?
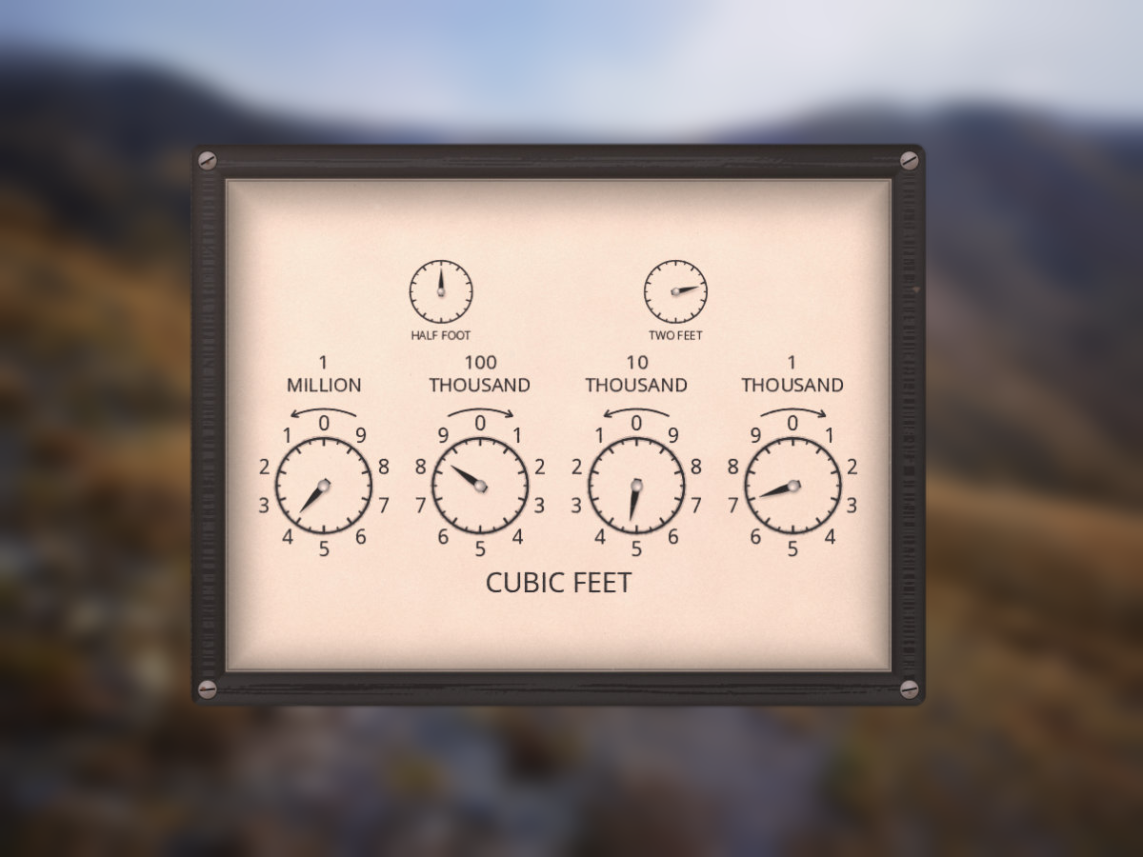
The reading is 384700 ft³
